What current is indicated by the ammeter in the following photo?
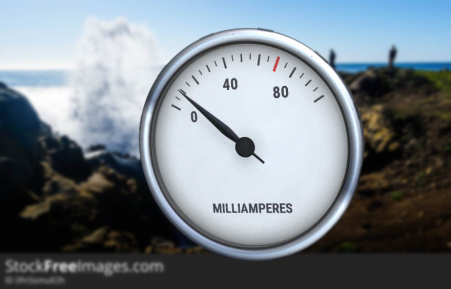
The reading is 10 mA
